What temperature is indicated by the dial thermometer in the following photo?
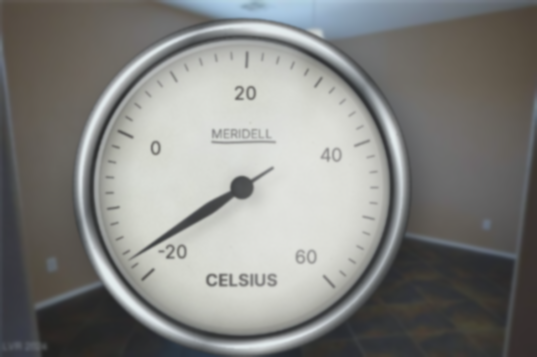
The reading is -17 °C
